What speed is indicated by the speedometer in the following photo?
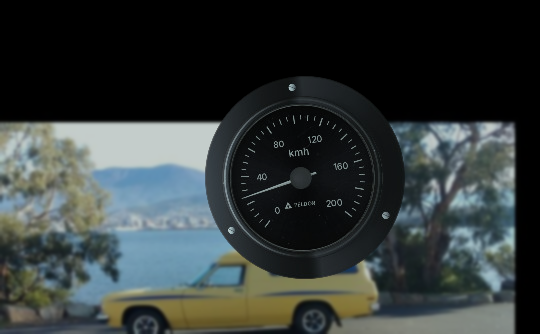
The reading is 25 km/h
